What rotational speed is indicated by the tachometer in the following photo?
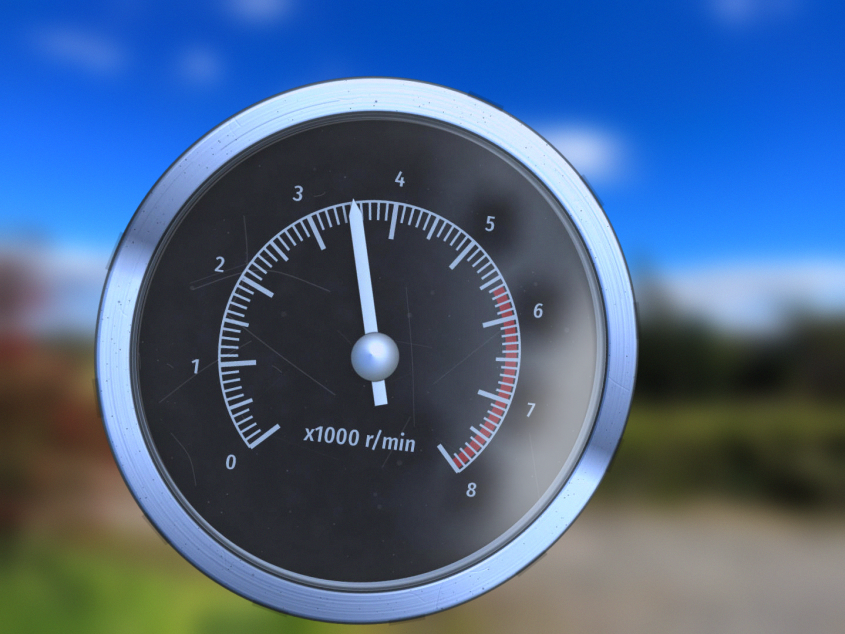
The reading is 3500 rpm
